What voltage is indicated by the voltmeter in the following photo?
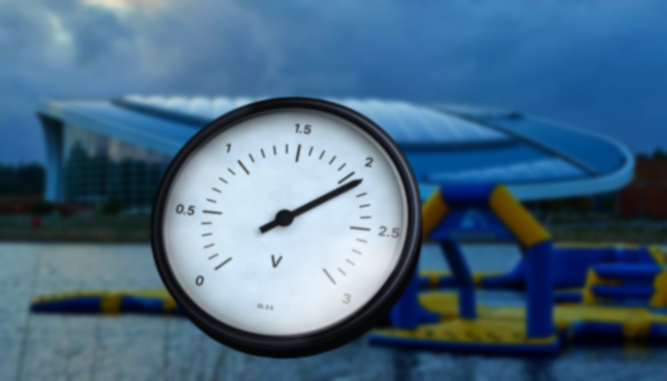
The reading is 2.1 V
